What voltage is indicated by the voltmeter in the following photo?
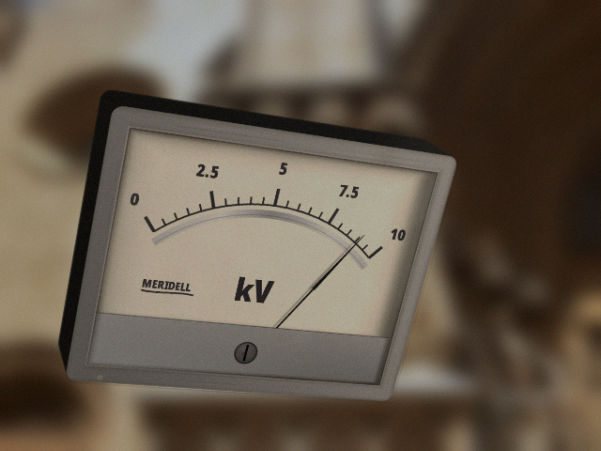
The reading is 9 kV
